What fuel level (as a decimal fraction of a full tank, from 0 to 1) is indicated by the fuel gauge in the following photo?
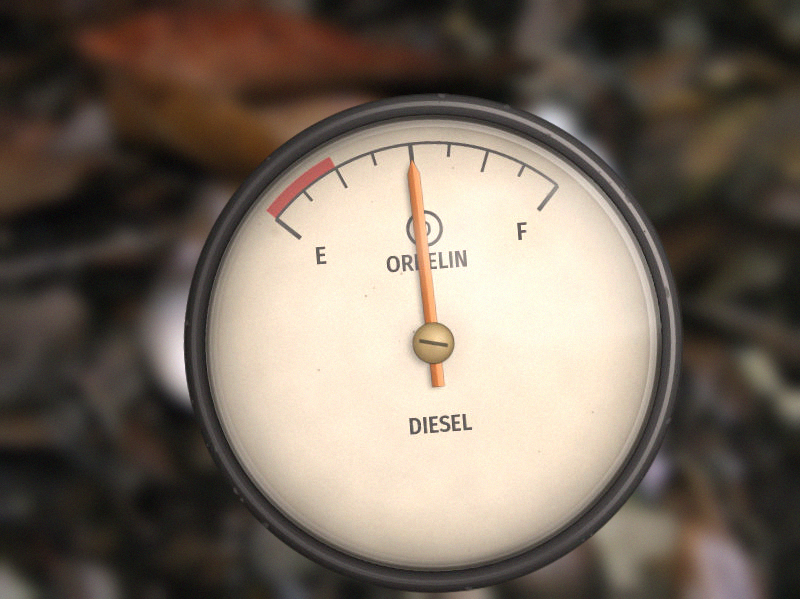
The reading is 0.5
